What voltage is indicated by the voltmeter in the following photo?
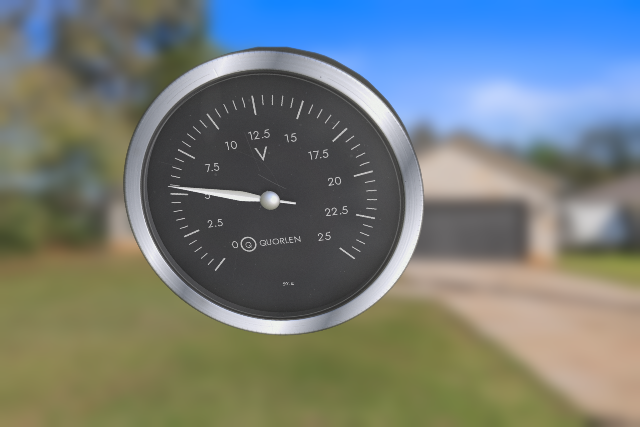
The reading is 5.5 V
